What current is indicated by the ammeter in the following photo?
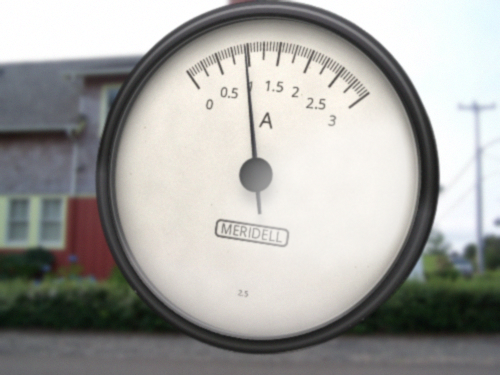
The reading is 1 A
